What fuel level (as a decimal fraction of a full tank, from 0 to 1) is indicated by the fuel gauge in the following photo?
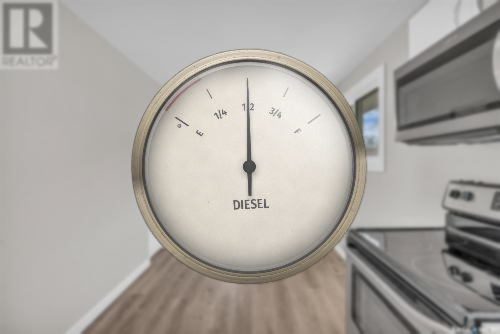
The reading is 0.5
